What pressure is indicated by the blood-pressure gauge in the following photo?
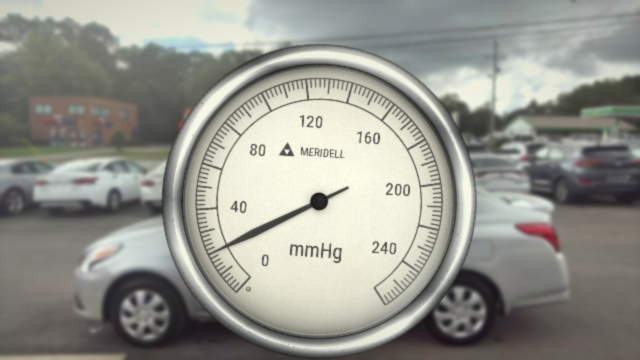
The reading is 20 mmHg
